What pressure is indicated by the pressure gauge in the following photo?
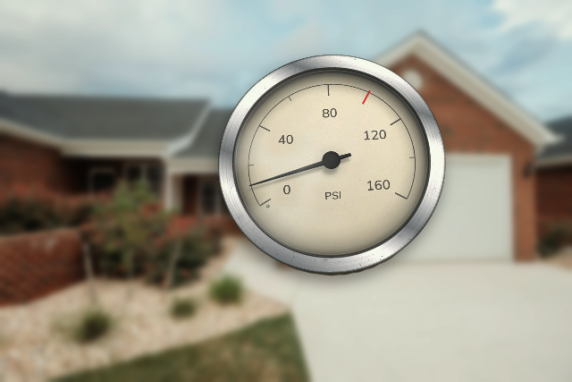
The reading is 10 psi
